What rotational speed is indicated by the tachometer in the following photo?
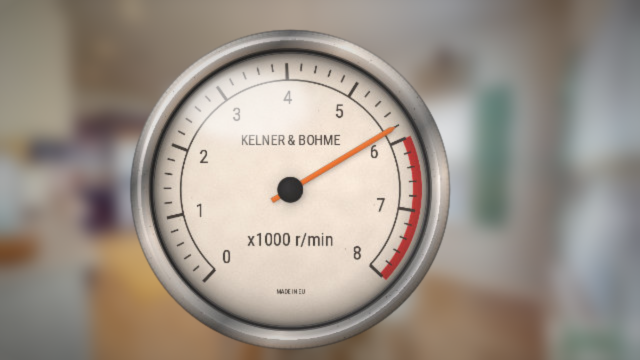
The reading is 5800 rpm
